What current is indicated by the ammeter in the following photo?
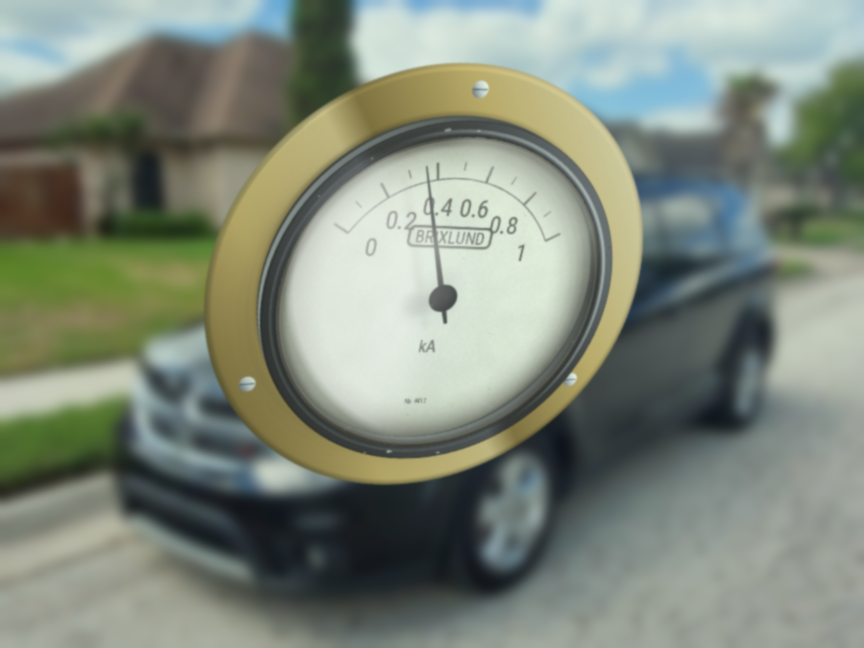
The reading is 0.35 kA
